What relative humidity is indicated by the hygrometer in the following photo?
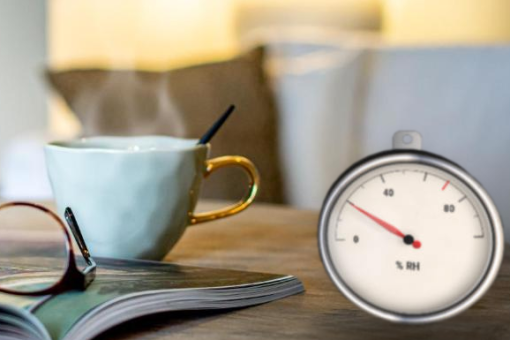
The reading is 20 %
